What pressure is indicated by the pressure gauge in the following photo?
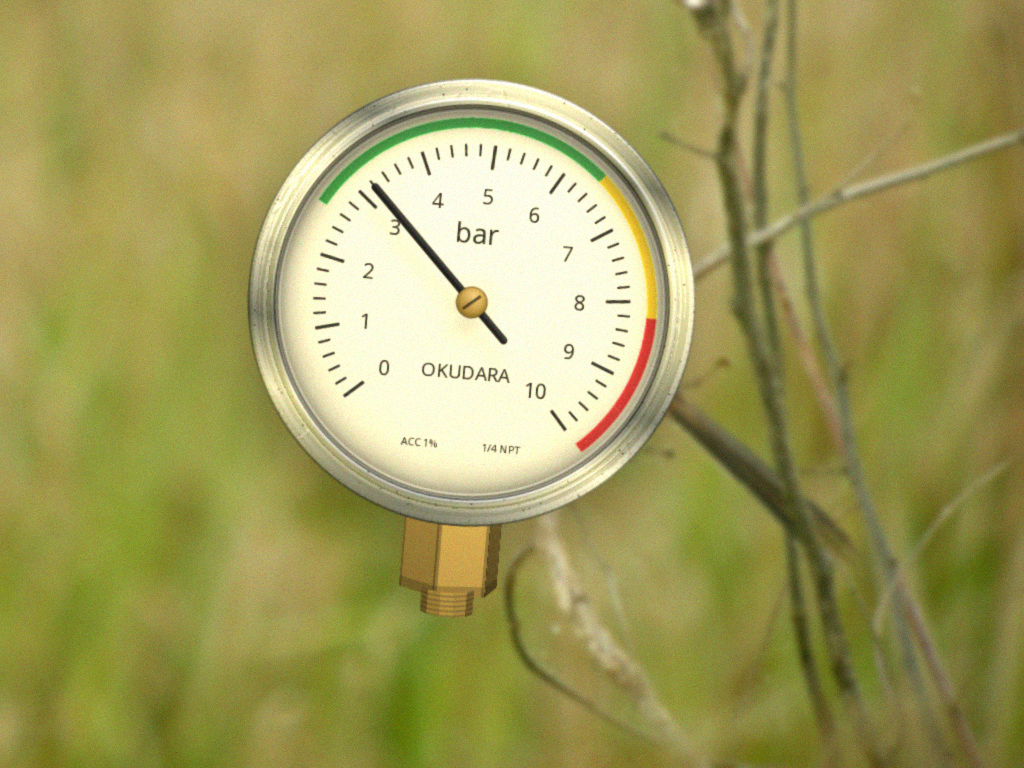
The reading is 3.2 bar
